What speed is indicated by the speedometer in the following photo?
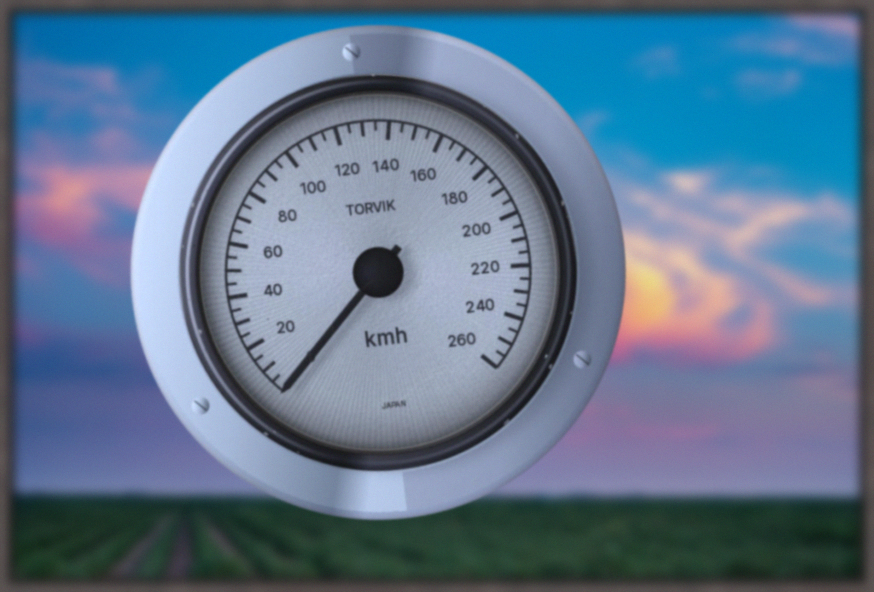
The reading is 0 km/h
